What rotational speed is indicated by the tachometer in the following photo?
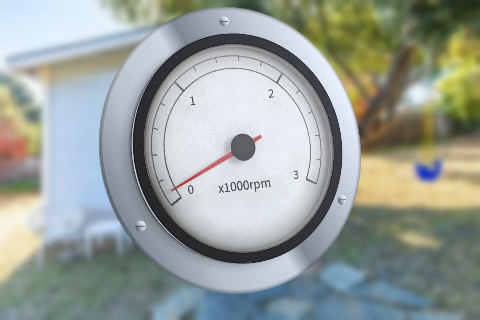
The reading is 100 rpm
